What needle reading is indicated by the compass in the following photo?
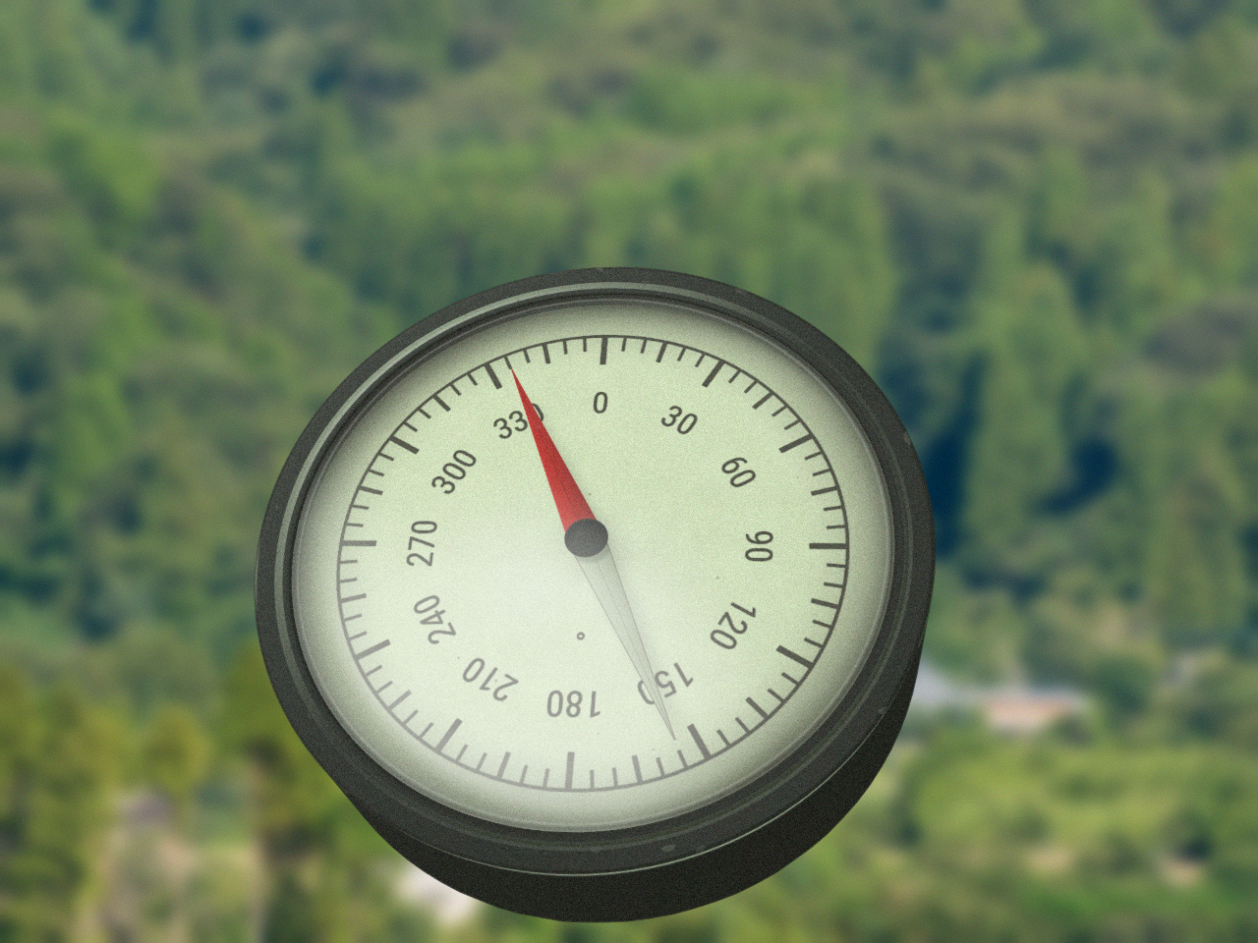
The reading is 335 °
